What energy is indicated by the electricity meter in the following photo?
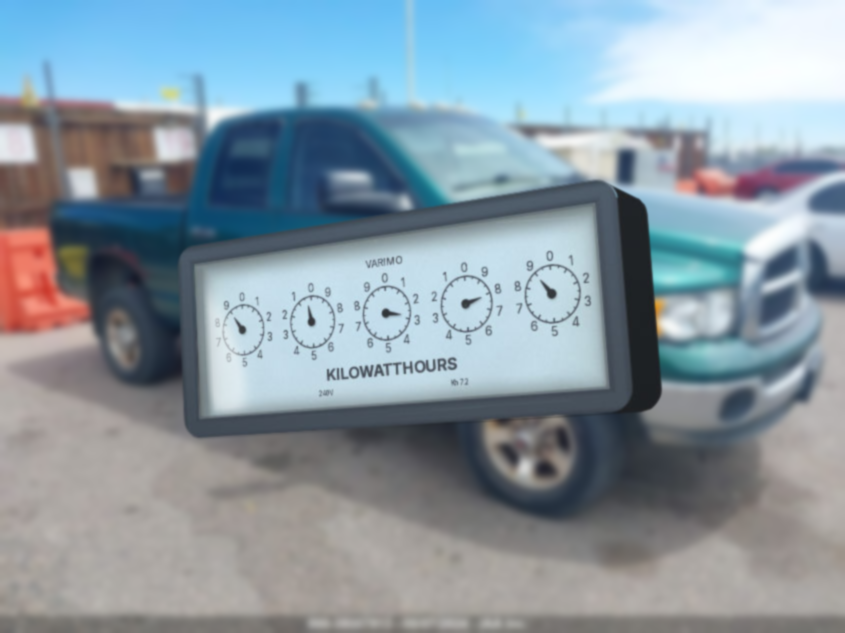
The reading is 90279 kWh
